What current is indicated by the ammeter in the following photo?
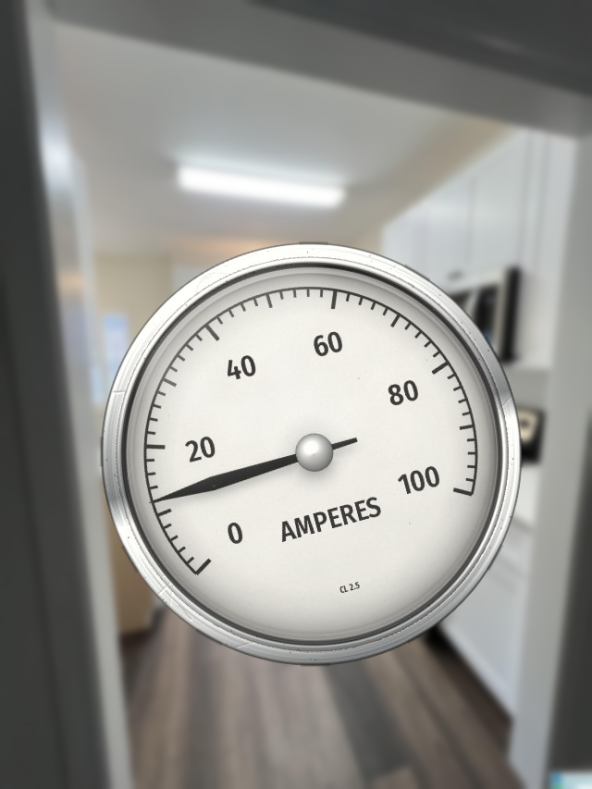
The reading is 12 A
